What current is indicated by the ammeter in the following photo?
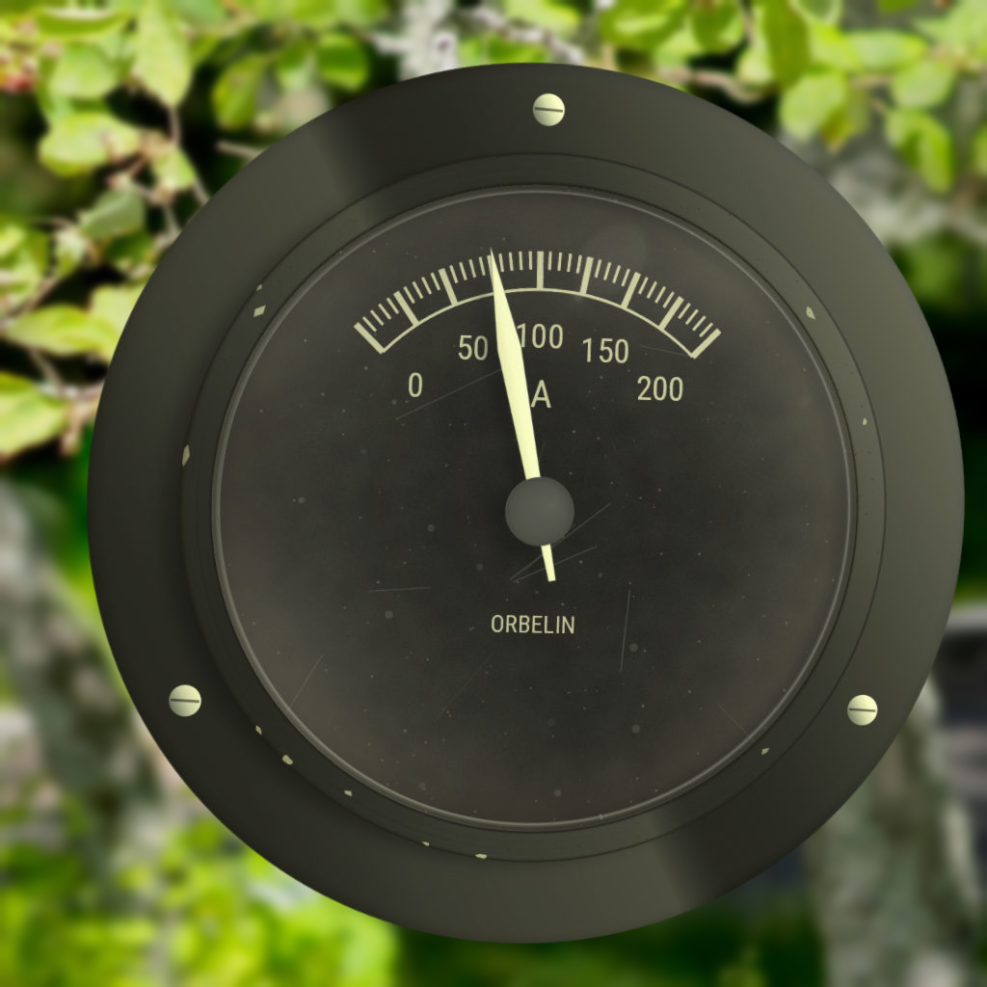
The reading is 75 A
